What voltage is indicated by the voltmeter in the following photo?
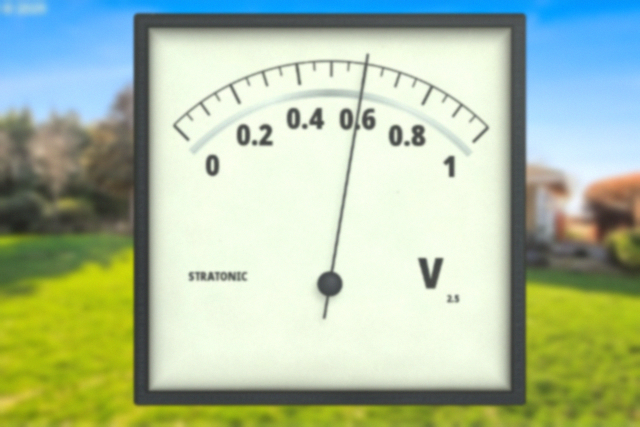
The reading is 0.6 V
